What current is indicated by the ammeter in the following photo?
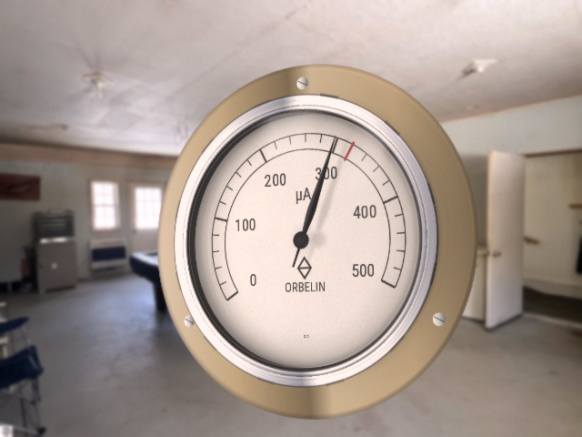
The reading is 300 µA
